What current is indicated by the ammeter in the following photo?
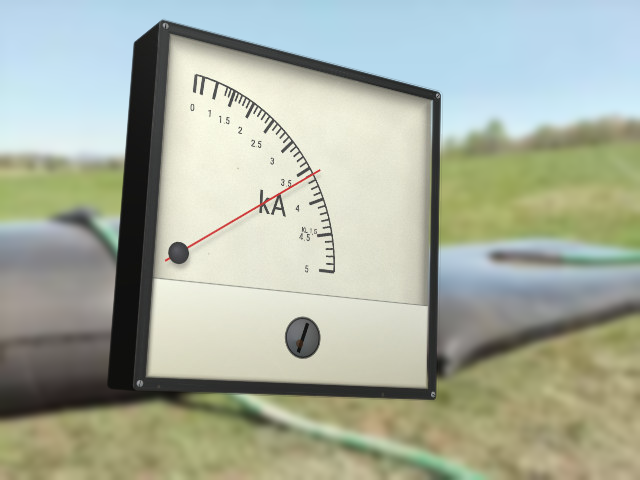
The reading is 3.6 kA
